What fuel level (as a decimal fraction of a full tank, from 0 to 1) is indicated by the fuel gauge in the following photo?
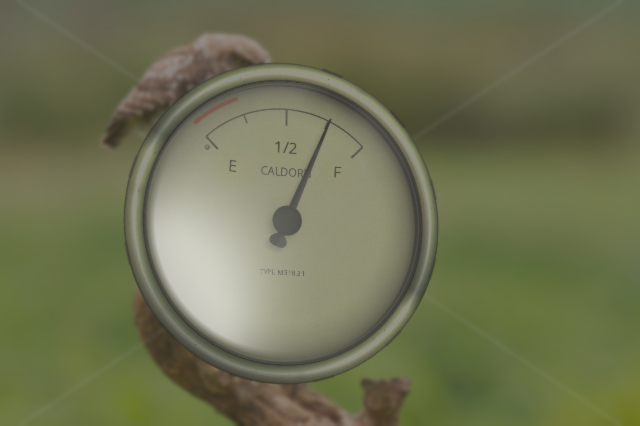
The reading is 0.75
